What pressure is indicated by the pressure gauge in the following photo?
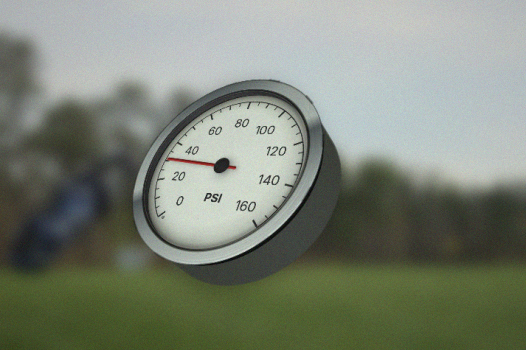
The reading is 30 psi
